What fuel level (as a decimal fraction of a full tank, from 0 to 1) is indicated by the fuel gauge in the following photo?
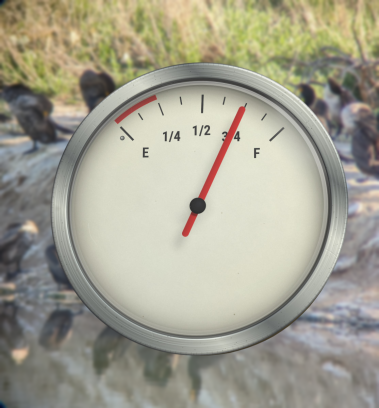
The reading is 0.75
